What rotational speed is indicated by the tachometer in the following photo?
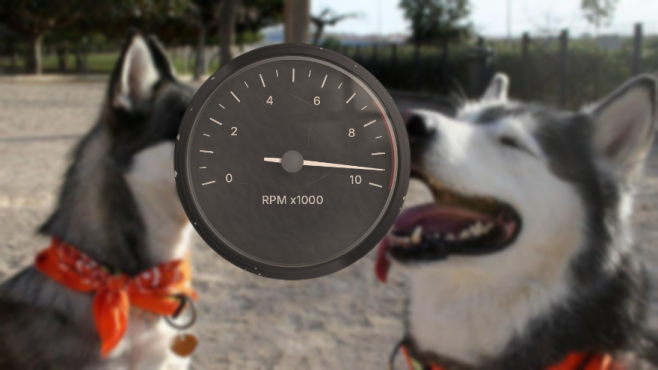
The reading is 9500 rpm
